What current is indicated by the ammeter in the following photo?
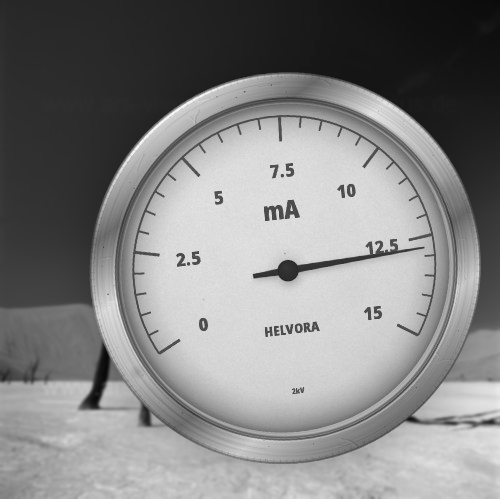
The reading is 12.75 mA
